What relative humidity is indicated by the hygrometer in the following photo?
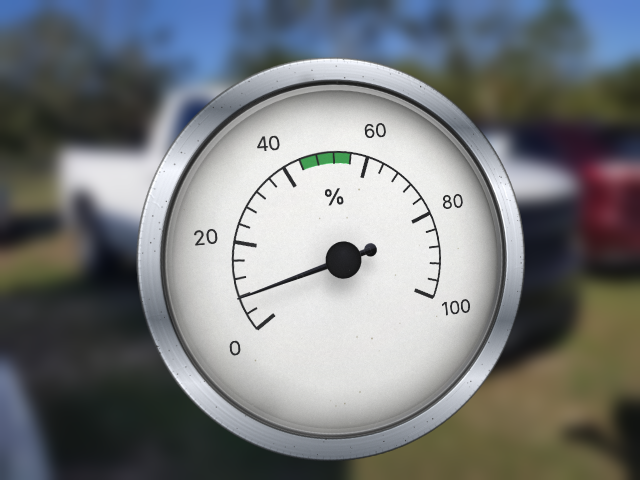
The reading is 8 %
